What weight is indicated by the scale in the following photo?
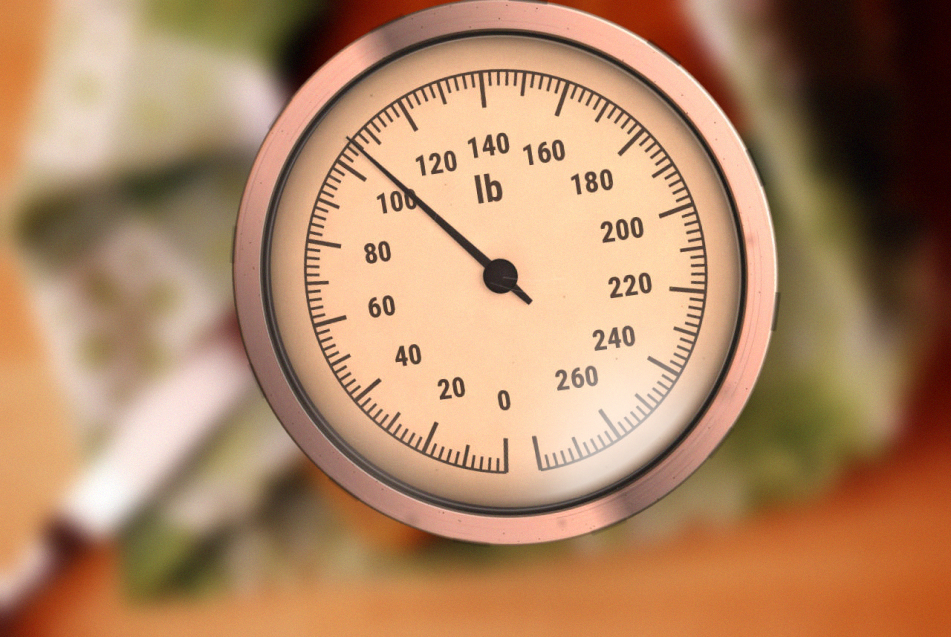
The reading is 106 lb
